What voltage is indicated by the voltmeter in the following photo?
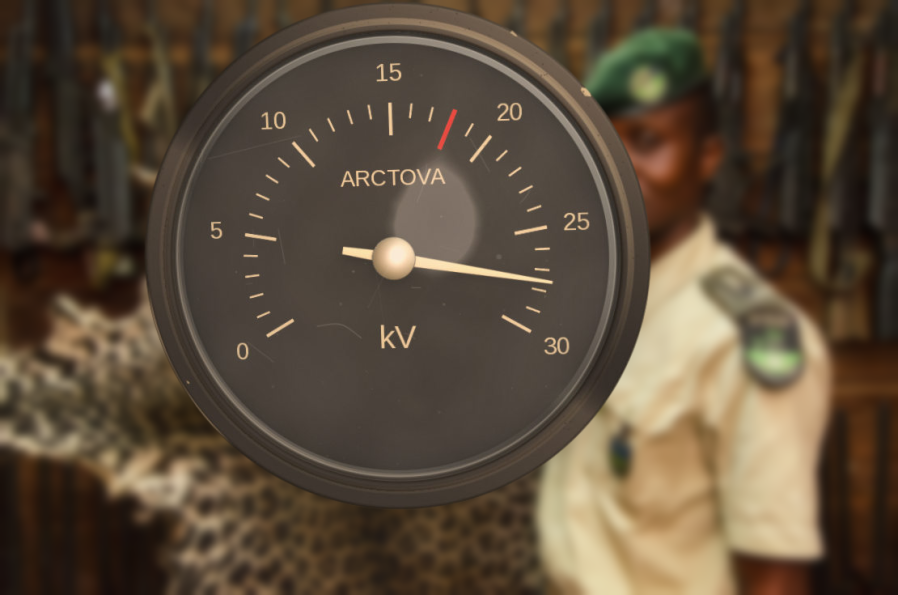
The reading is 27.5 kV
